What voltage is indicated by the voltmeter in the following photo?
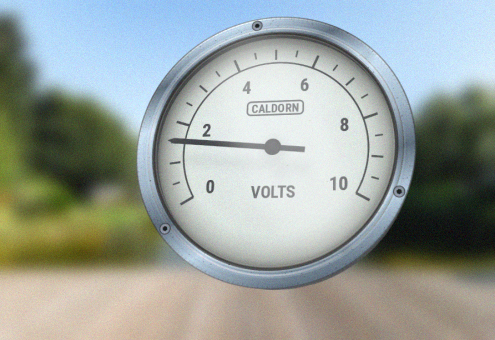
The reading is 1.5 V
